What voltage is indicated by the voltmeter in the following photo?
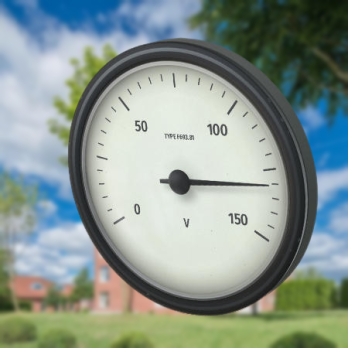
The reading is 130 V
